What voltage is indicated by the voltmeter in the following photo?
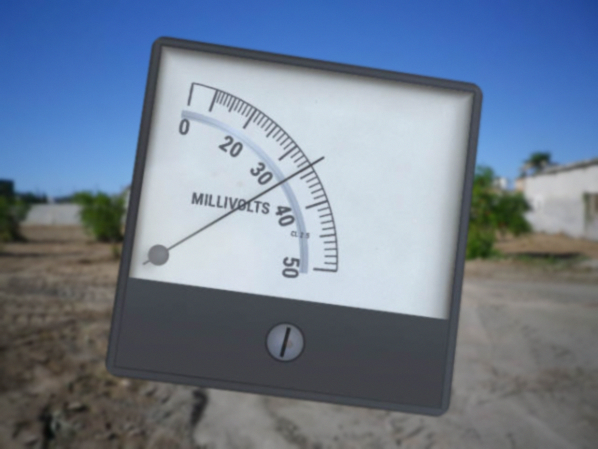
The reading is 34 mV
